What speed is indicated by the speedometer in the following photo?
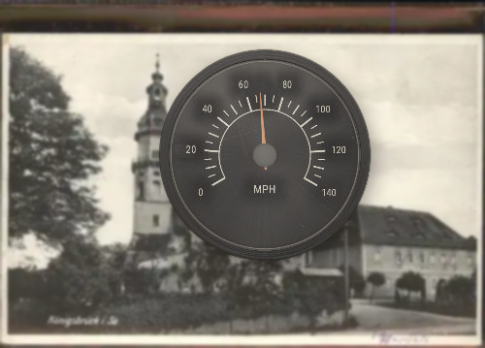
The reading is 67.5 mph
